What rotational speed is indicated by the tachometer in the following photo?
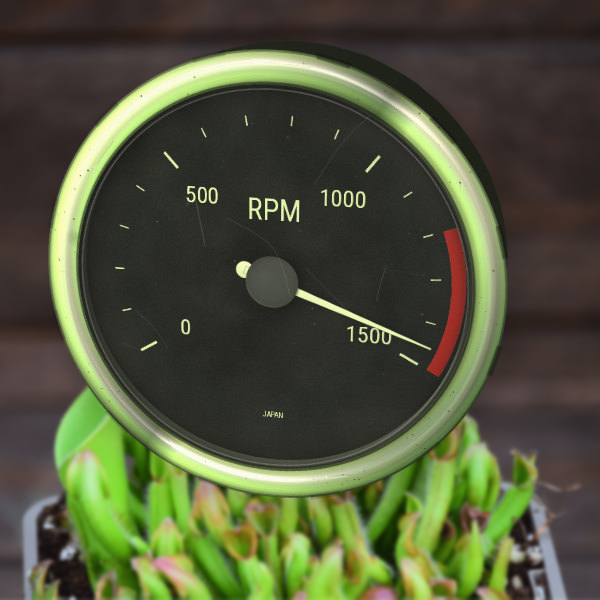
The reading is 1450 rpm
